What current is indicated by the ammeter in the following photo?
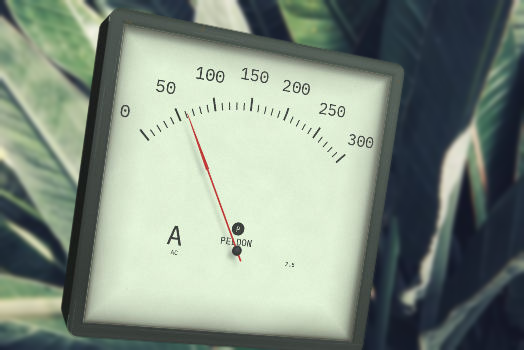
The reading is 60 A
